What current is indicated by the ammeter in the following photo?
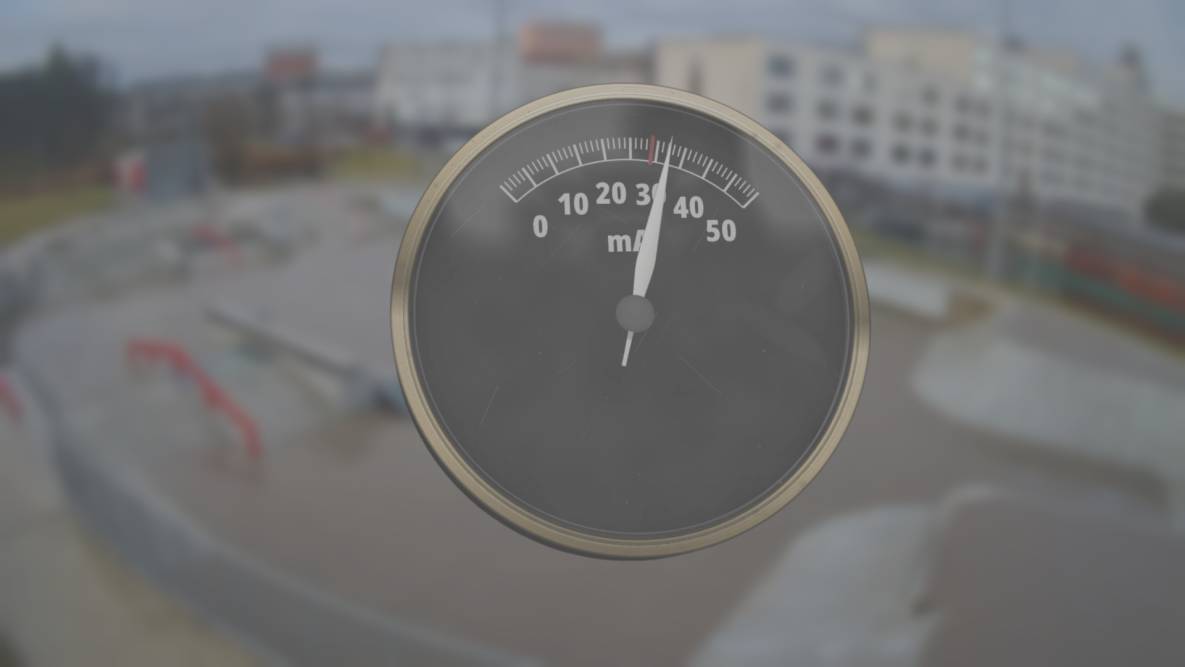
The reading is 32 mA
